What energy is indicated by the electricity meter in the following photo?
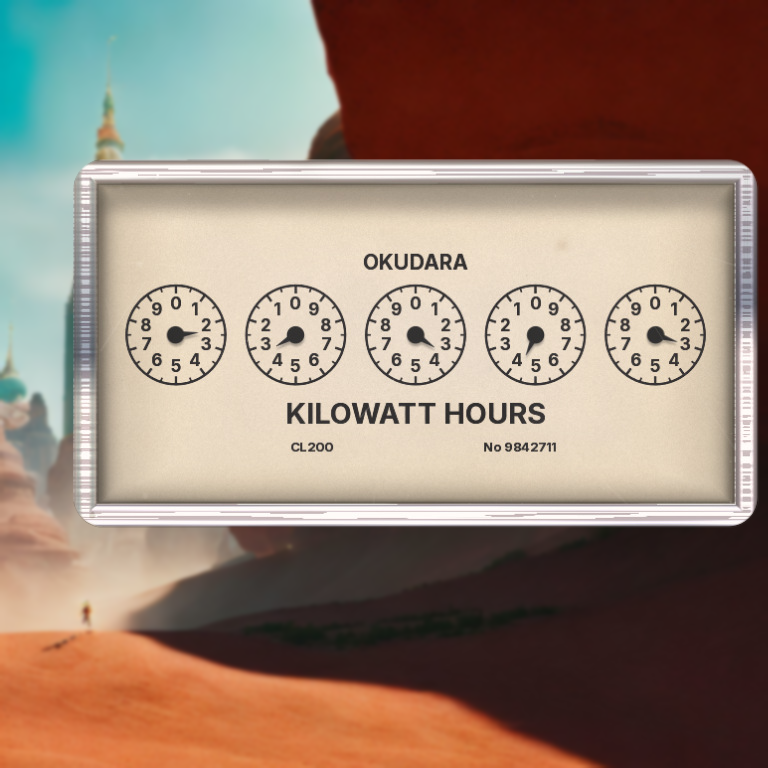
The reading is 23343 kWh
